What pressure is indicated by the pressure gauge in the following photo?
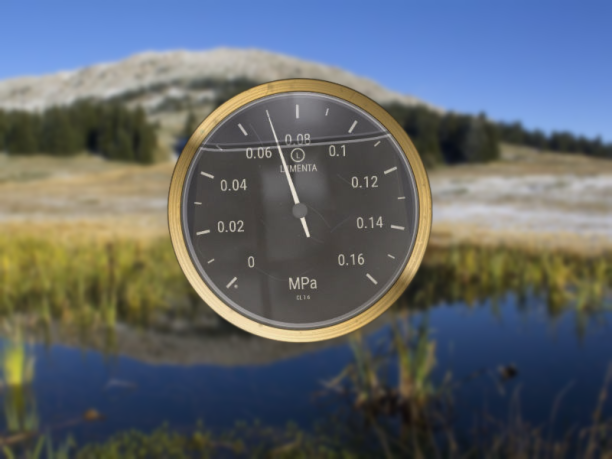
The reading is 0.07 MPa
